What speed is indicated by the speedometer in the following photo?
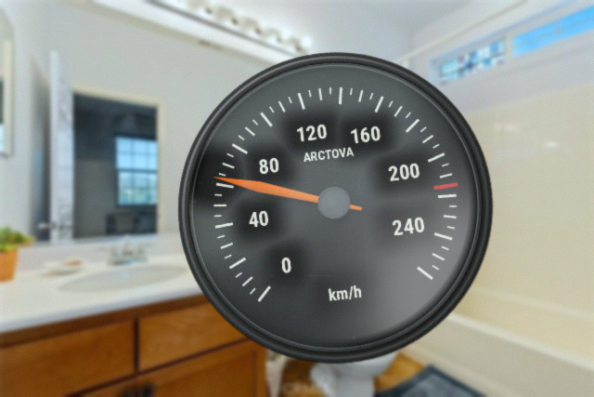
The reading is 62.5 km/h
